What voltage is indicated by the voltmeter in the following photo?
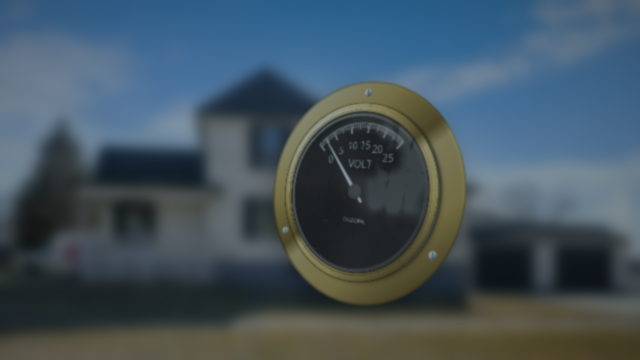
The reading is 2.5 V
